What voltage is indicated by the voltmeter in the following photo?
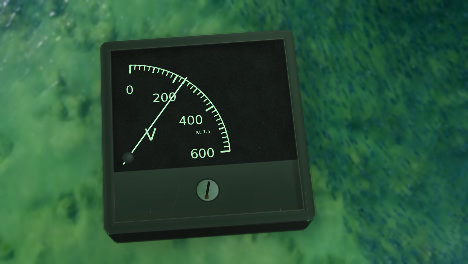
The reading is 240 V
